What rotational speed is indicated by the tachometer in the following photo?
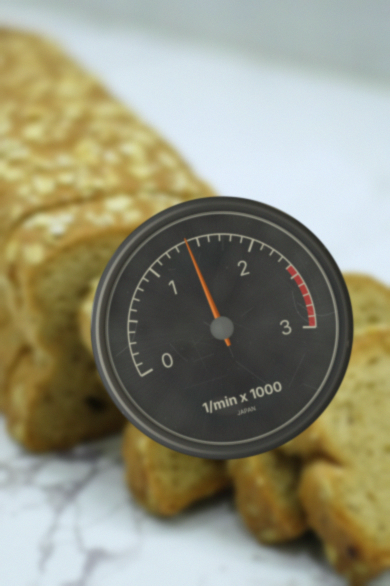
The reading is 1400 rpm
